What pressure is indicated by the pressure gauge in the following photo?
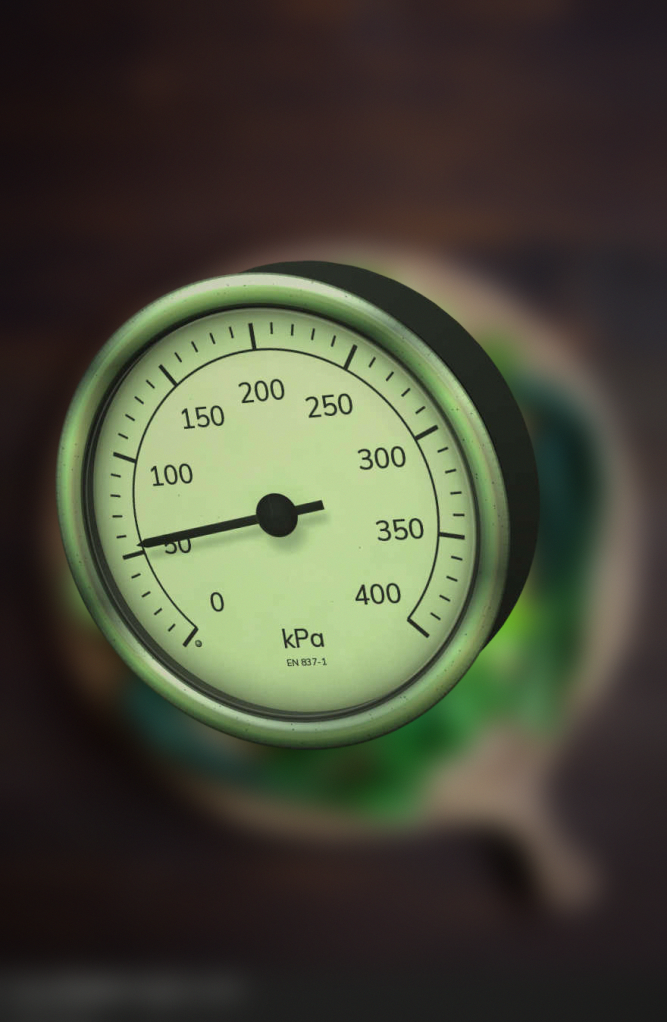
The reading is 55 kPa
